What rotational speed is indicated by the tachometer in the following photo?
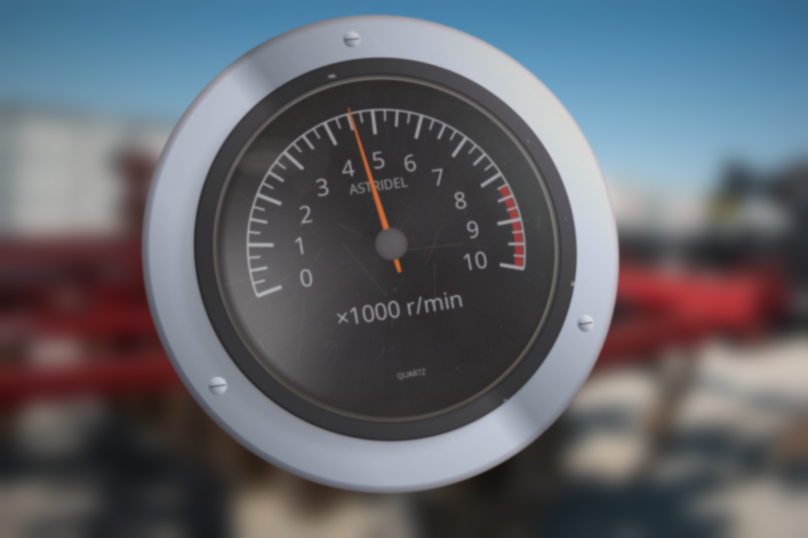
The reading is 4500 rpm
